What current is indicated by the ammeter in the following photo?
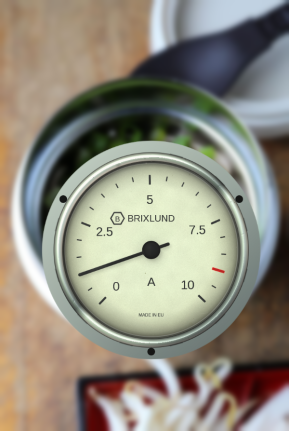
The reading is 1 A
